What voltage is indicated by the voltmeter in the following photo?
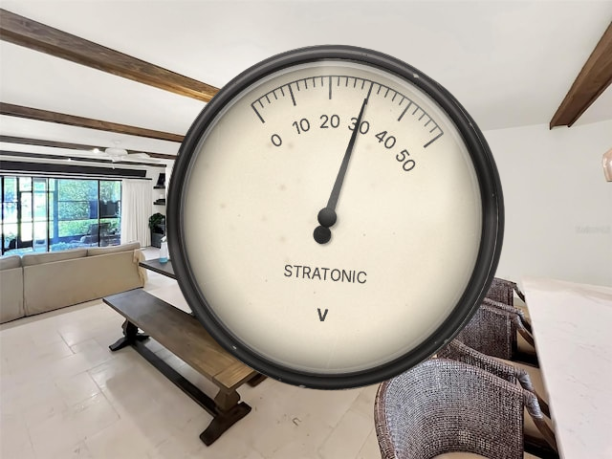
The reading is 30 V
